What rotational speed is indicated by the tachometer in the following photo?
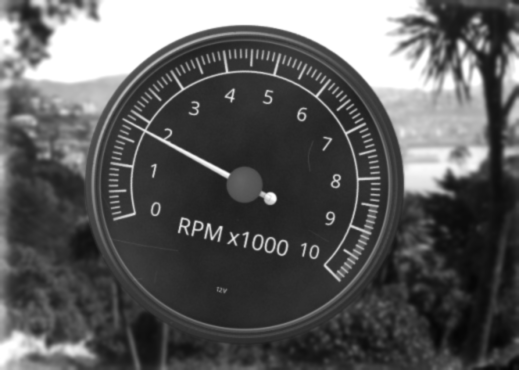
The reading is 1800 rpm
